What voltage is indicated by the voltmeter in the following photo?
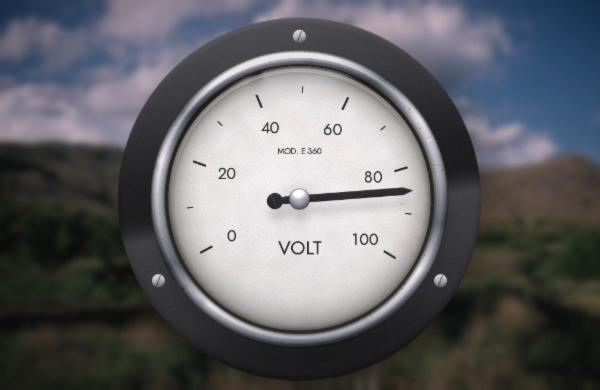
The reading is 85 V
